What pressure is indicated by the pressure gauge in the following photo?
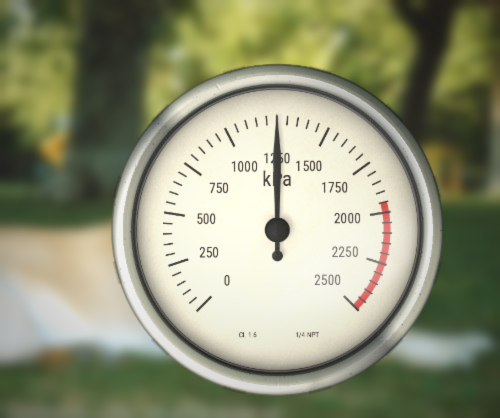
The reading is 1250 kPa
